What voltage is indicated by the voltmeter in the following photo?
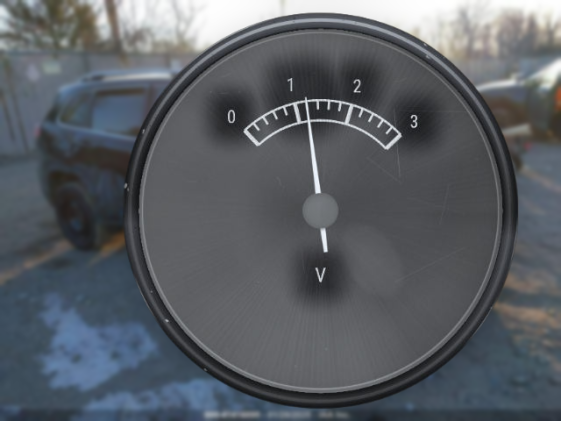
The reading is 1.2 V
